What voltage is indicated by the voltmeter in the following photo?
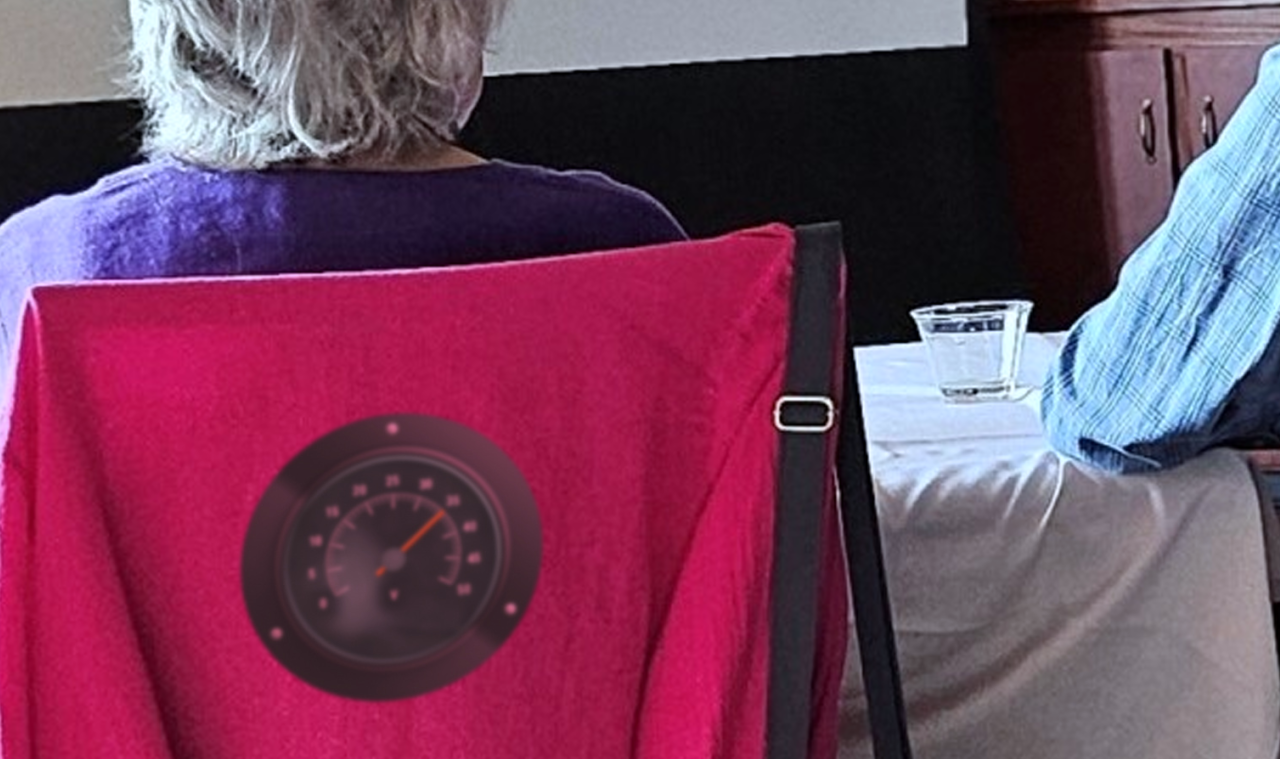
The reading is 35 V
